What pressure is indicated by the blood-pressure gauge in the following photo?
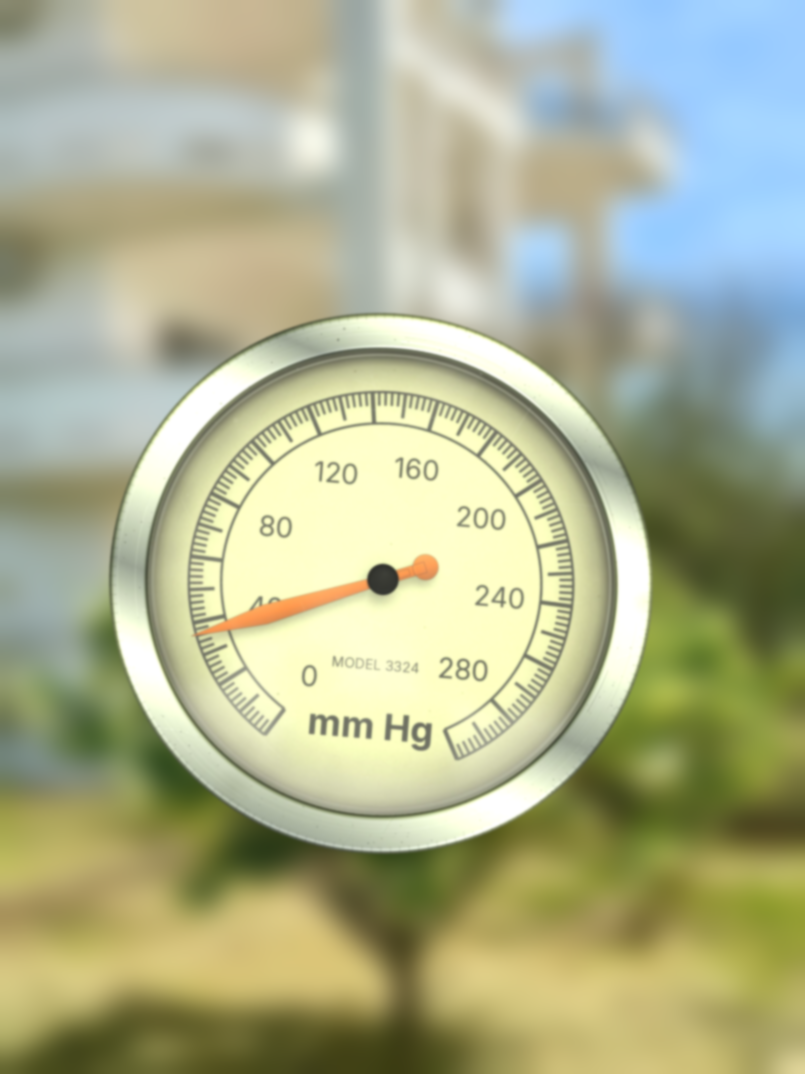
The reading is 36 mmHg
